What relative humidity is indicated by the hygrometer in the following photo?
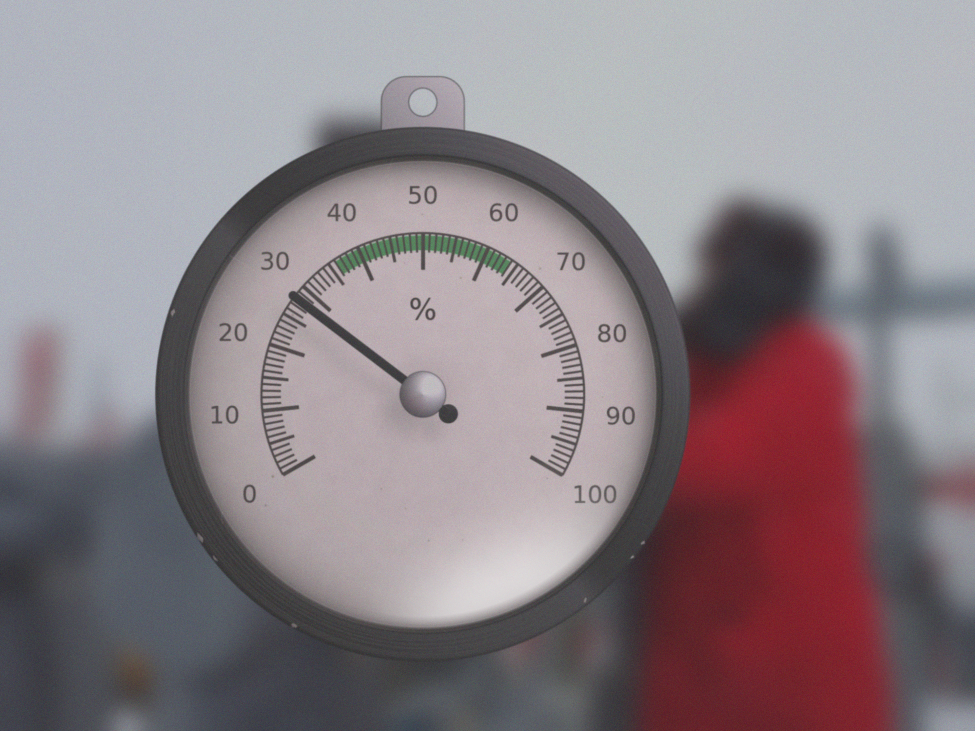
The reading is 28 %
